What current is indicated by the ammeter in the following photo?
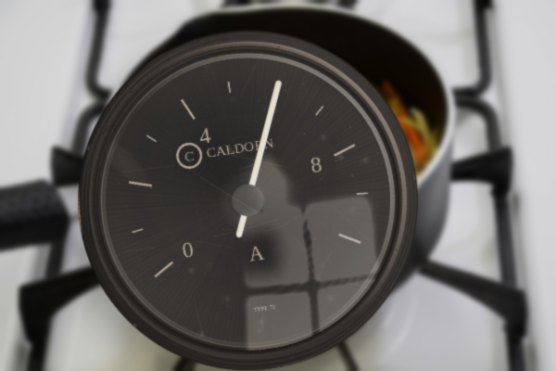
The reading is 6 A
